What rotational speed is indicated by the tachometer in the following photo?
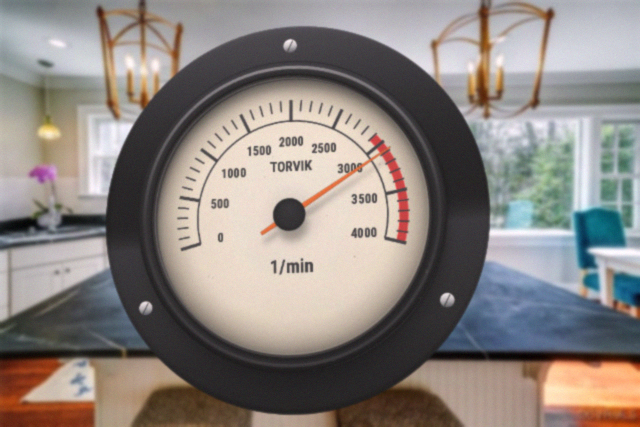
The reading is 3100 rpm
